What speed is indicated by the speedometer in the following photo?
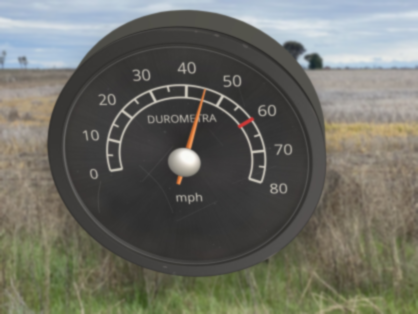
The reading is 45 mph
